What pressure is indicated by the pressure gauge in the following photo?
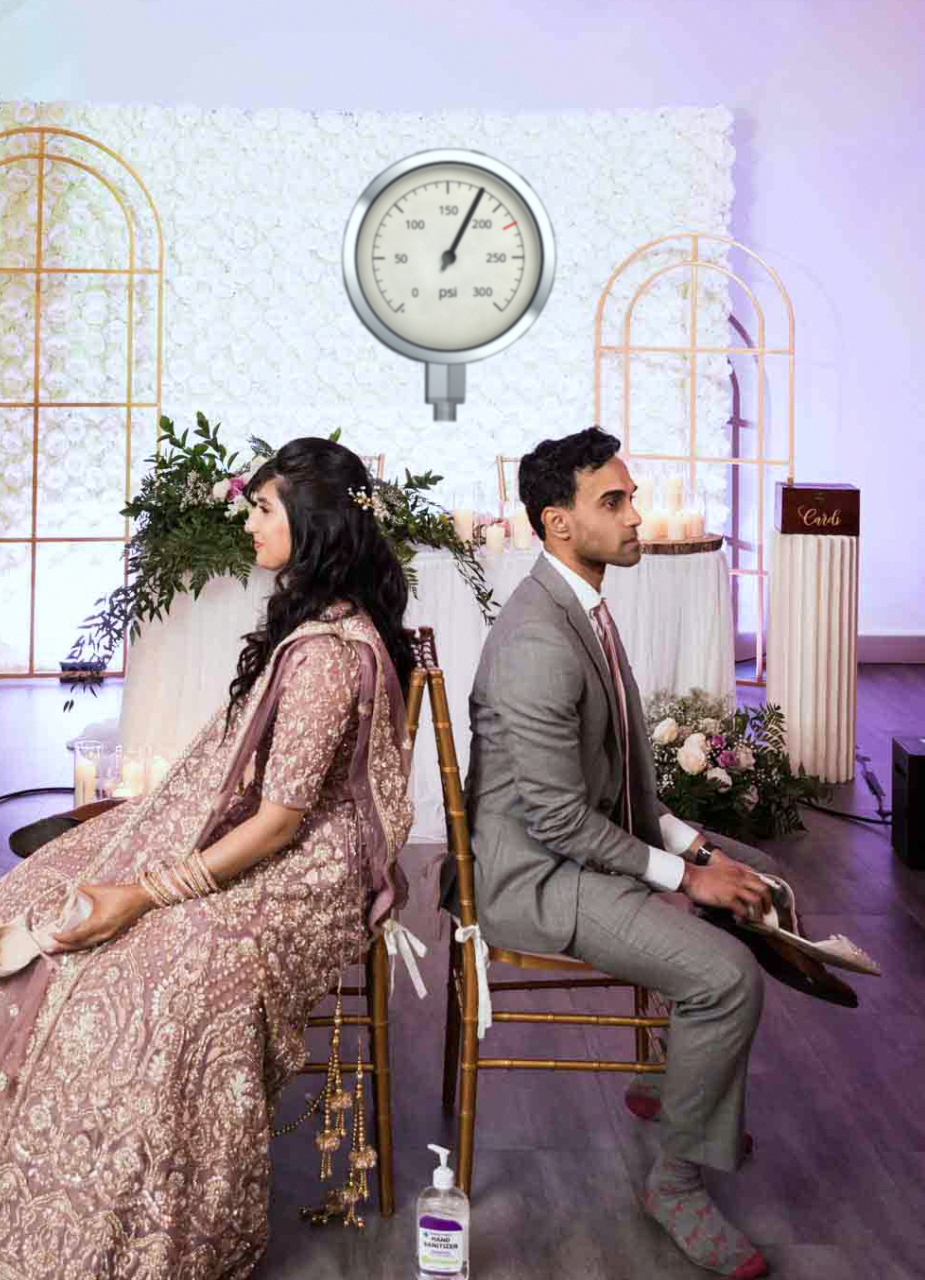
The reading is 180 psi
